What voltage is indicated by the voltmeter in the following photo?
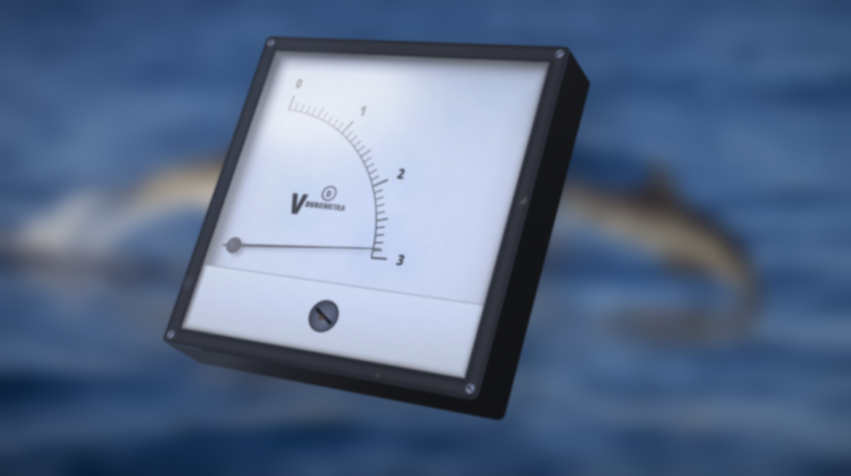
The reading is 2.9 V
